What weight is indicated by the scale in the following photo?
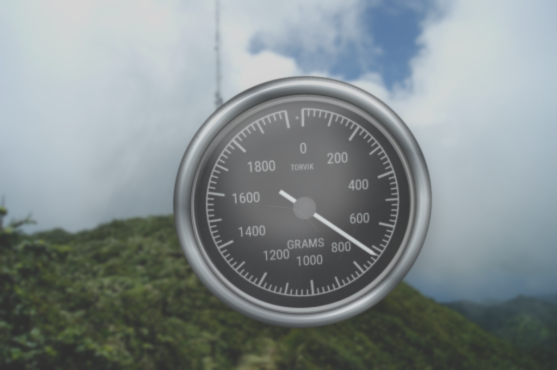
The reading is 720 g
